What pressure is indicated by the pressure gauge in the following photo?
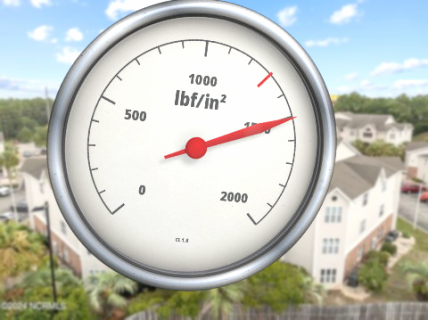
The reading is 1500 psi
